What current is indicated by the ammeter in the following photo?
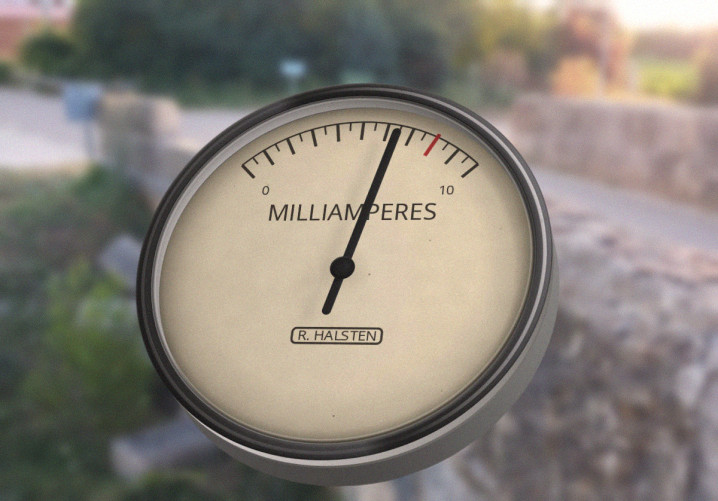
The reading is 6.5 mA
